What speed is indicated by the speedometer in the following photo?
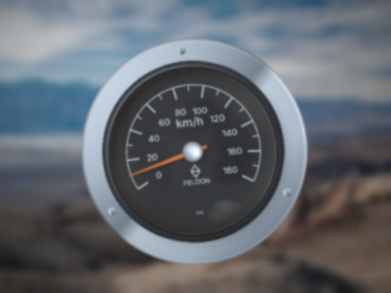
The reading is 10 km/h
